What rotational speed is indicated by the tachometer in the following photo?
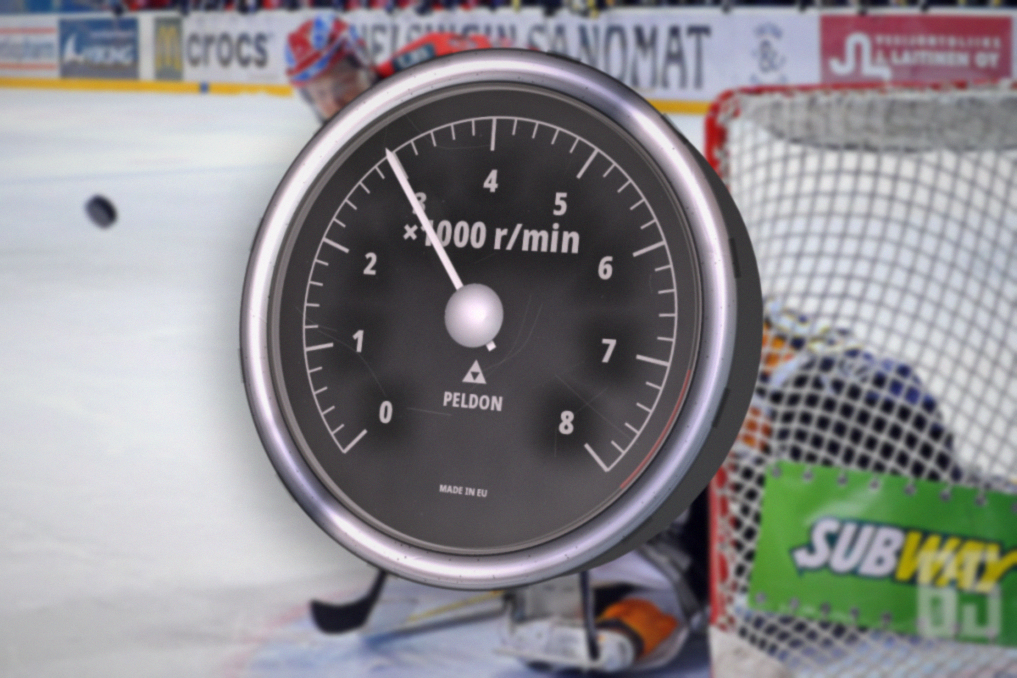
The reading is 3000 rpm
